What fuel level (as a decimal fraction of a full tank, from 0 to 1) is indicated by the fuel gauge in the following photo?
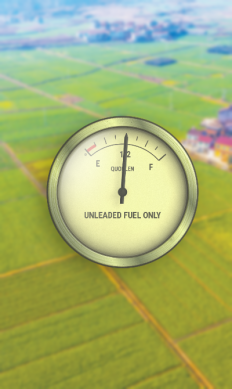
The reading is 0.5
